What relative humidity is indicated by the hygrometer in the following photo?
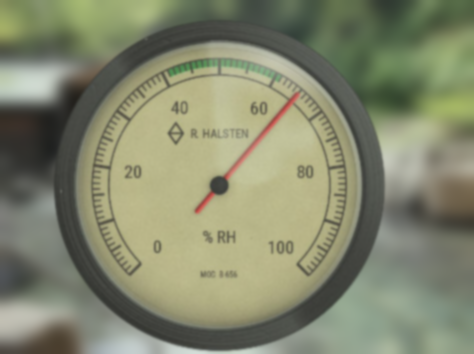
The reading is 65 %
